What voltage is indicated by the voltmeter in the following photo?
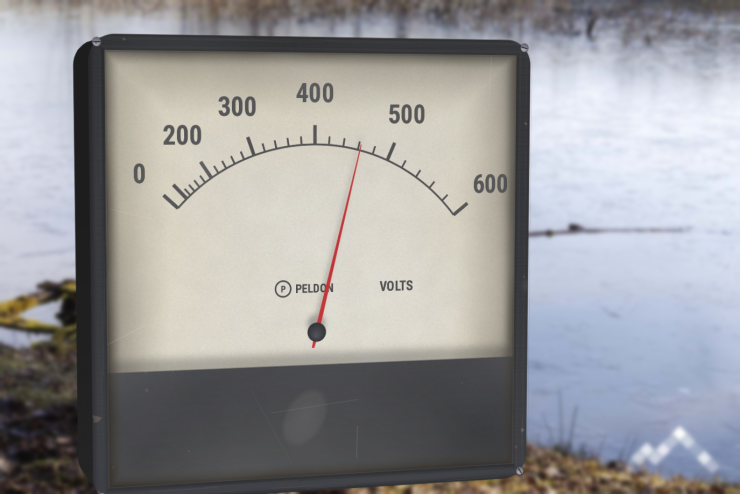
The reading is 460 V
